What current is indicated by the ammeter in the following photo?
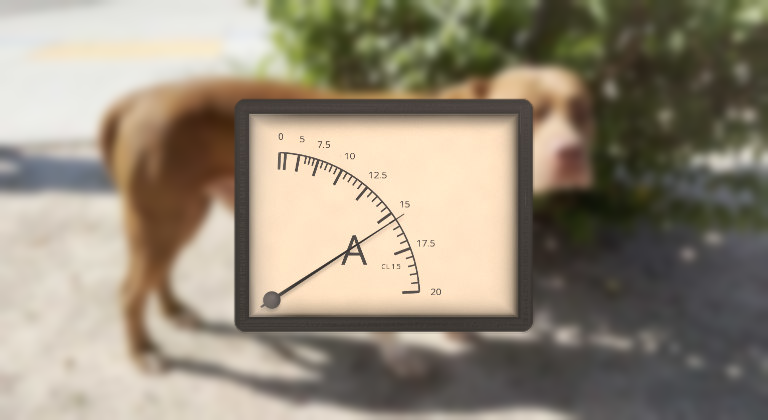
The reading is 15.5 A
